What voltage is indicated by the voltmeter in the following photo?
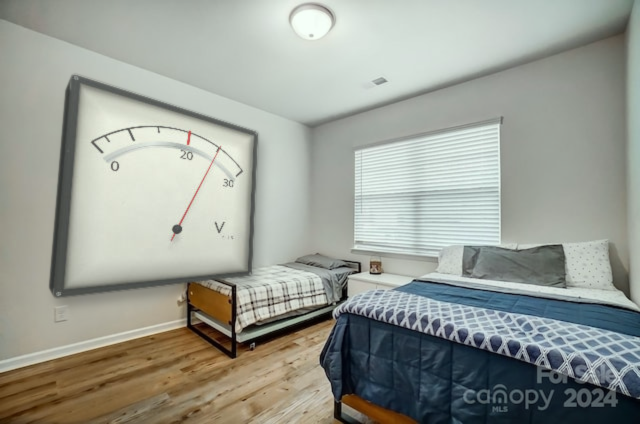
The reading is 25 V
